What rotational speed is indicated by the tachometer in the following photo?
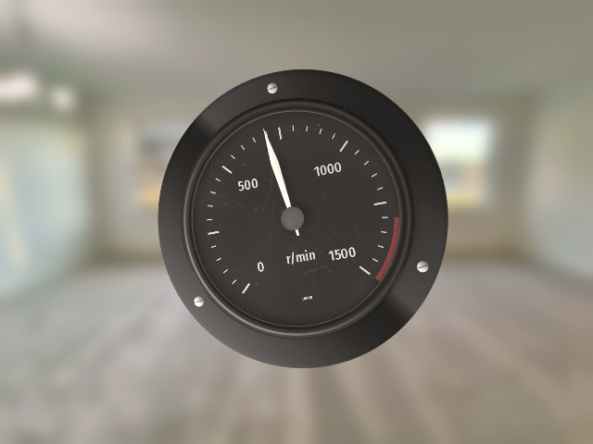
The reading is 700 rpm
